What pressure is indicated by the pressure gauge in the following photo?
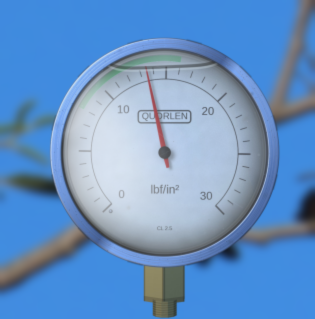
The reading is 13.5 psi
